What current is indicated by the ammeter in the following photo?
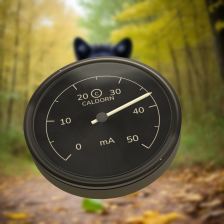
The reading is 37.5 mA
